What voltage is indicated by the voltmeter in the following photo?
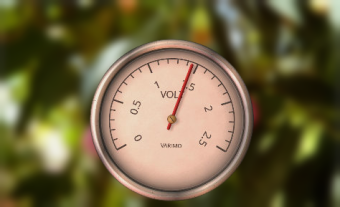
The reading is 1.45 V
